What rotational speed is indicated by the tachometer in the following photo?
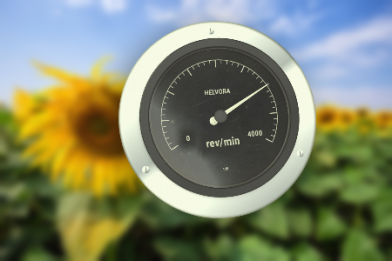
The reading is 3000 rpm
